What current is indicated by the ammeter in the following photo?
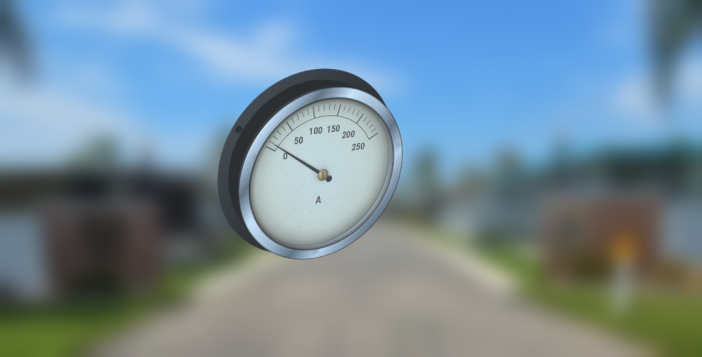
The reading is 10 A
